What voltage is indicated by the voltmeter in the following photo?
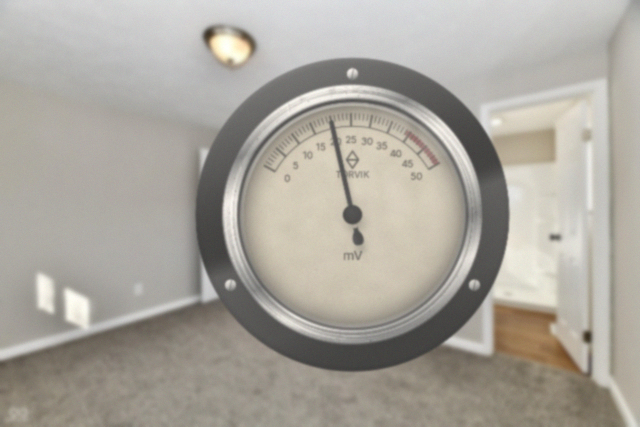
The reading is 20 mV
